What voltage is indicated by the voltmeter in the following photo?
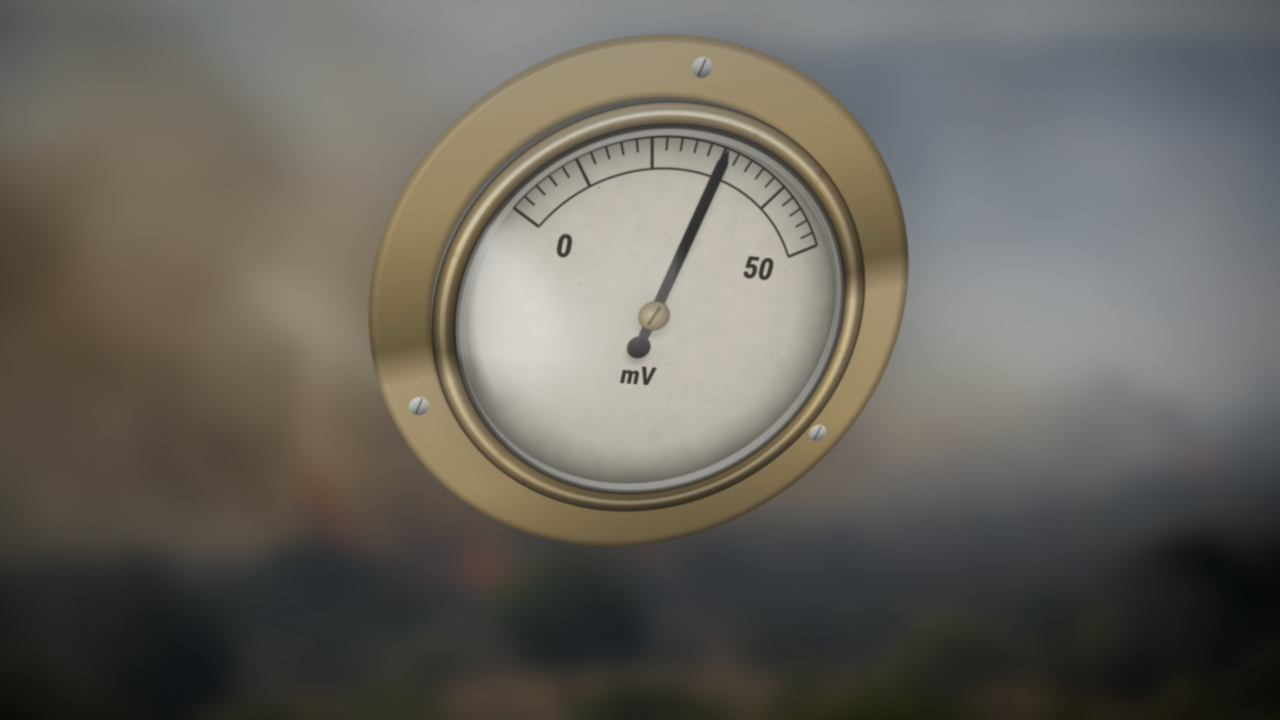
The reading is 30 mV
